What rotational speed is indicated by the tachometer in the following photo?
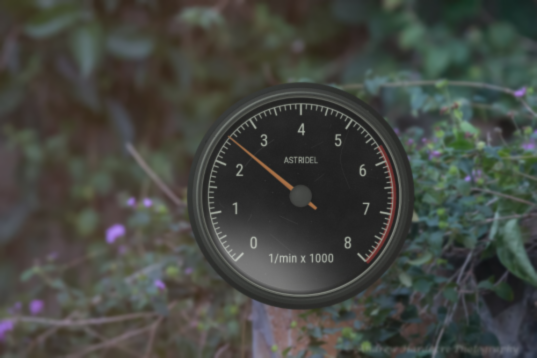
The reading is 2500 rpm
